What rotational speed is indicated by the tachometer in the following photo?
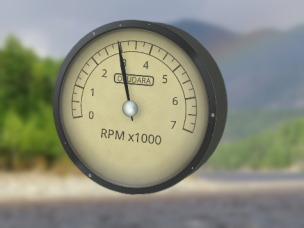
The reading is 3000 rpm
